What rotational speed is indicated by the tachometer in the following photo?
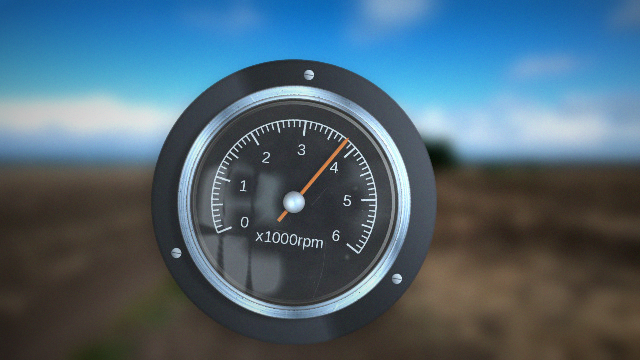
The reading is 3800 rpm
